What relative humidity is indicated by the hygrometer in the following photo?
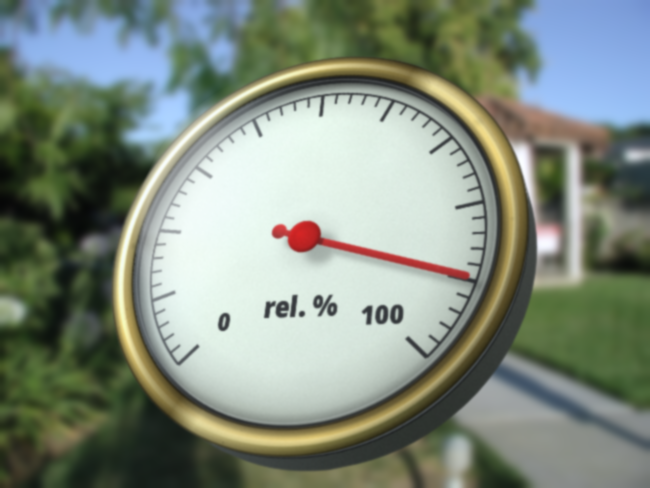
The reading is 90 %
